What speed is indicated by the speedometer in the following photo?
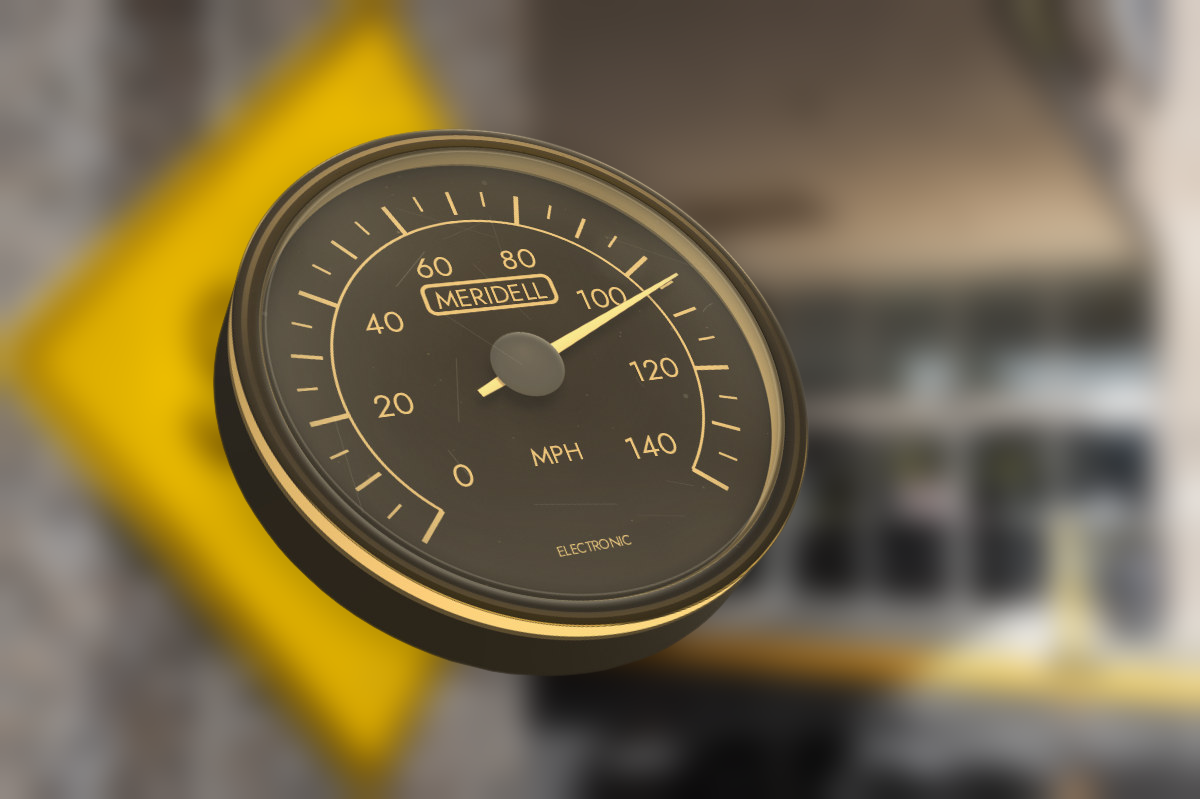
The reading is 105 mph
